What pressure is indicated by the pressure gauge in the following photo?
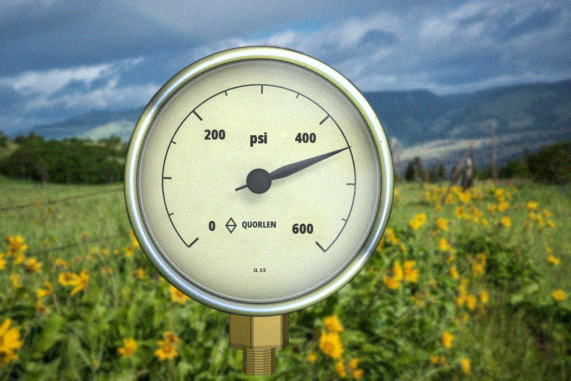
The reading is 450 psi
